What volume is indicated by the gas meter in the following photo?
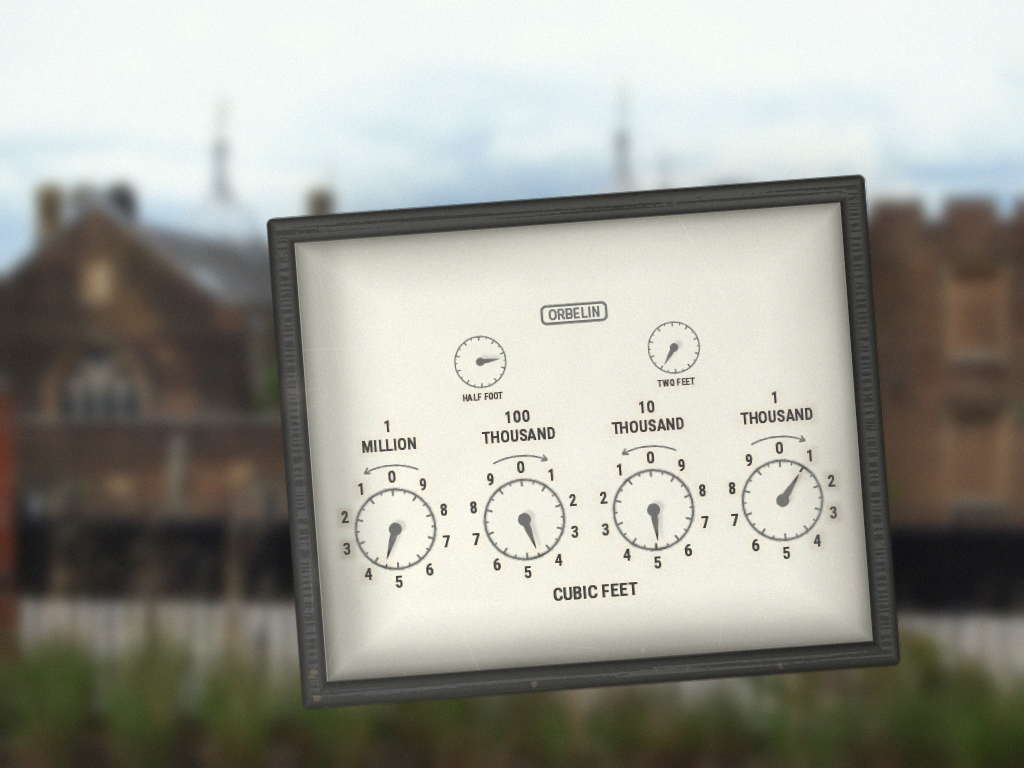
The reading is 445100 ft³
